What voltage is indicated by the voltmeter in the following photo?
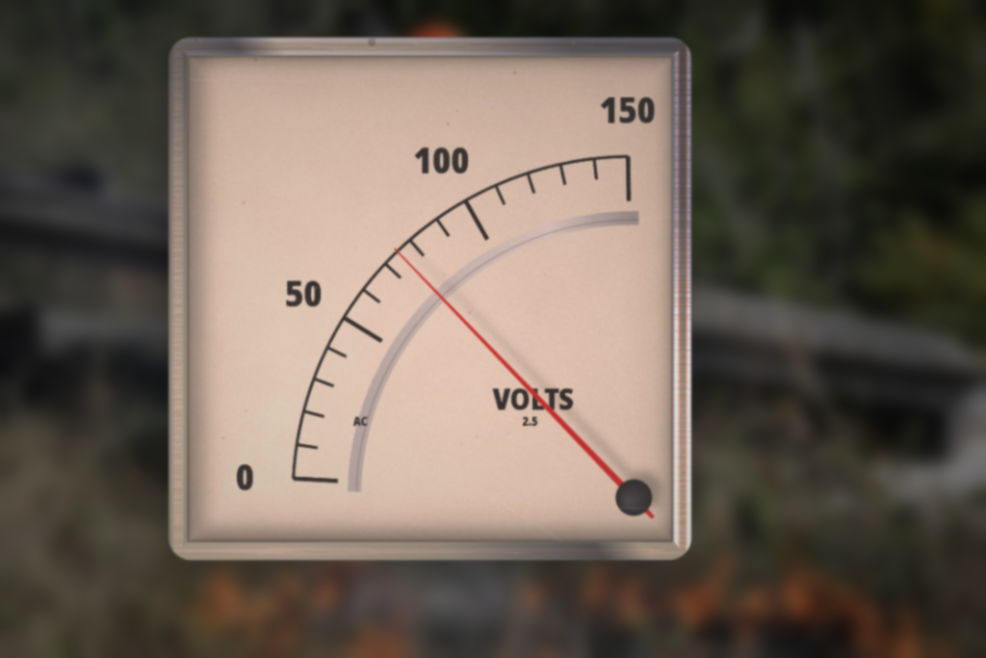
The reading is 75 V
